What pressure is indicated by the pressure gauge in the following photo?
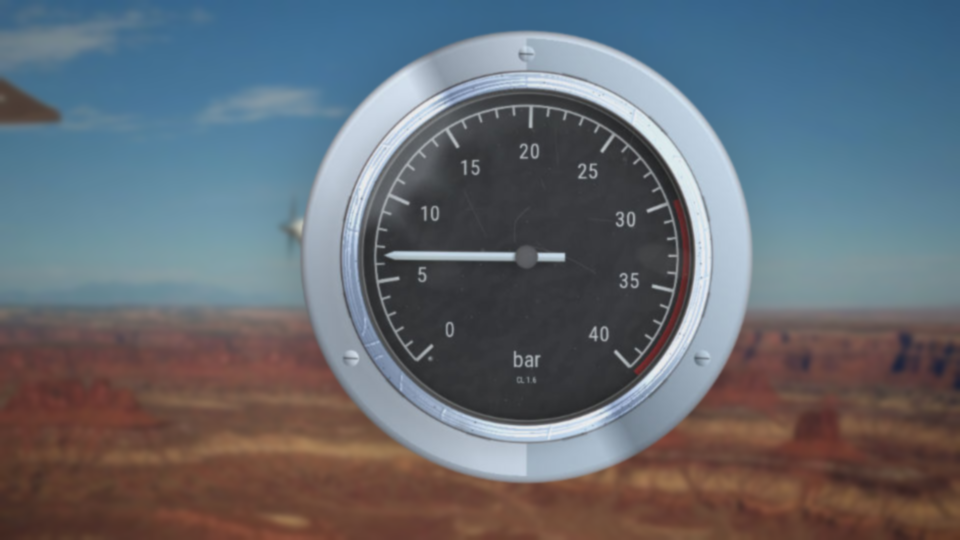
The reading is 6.5 bar
